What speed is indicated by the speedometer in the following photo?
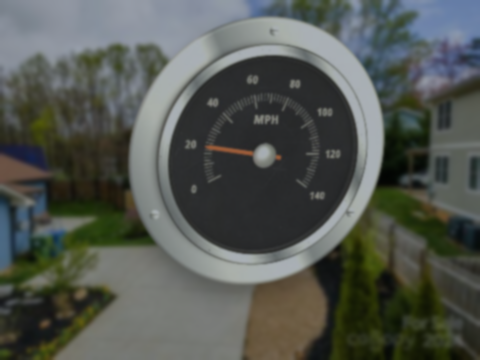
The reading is 20 mph
